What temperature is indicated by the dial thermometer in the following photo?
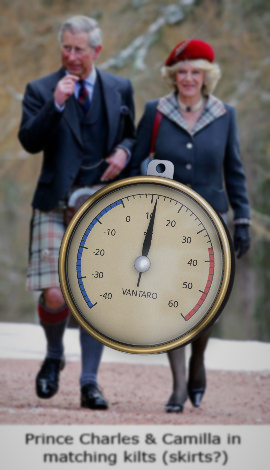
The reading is 12 °C
